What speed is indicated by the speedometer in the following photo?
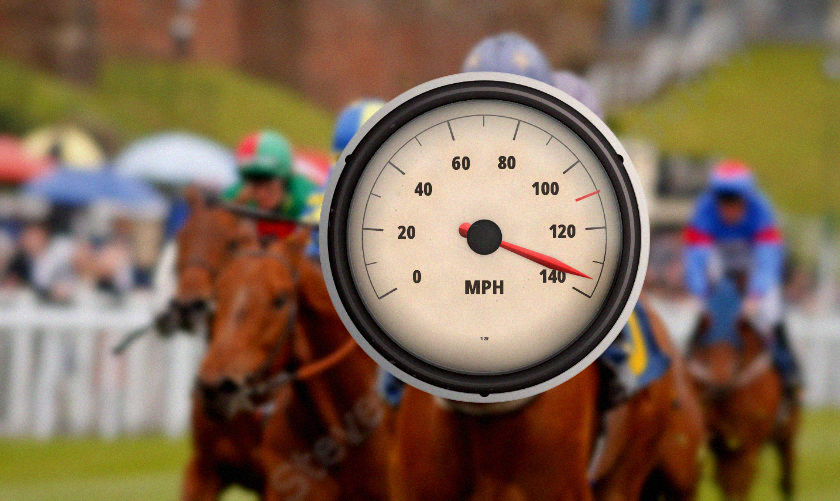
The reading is 135 mph
